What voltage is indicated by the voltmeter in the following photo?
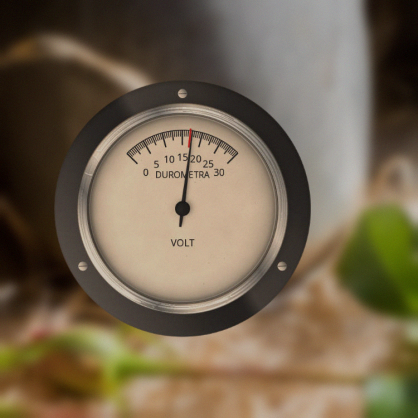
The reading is 17.5 V
